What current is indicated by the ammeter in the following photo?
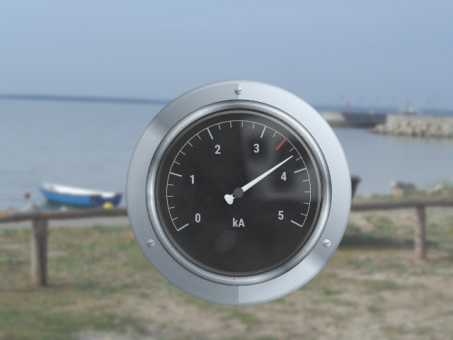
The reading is 3.7 kA
